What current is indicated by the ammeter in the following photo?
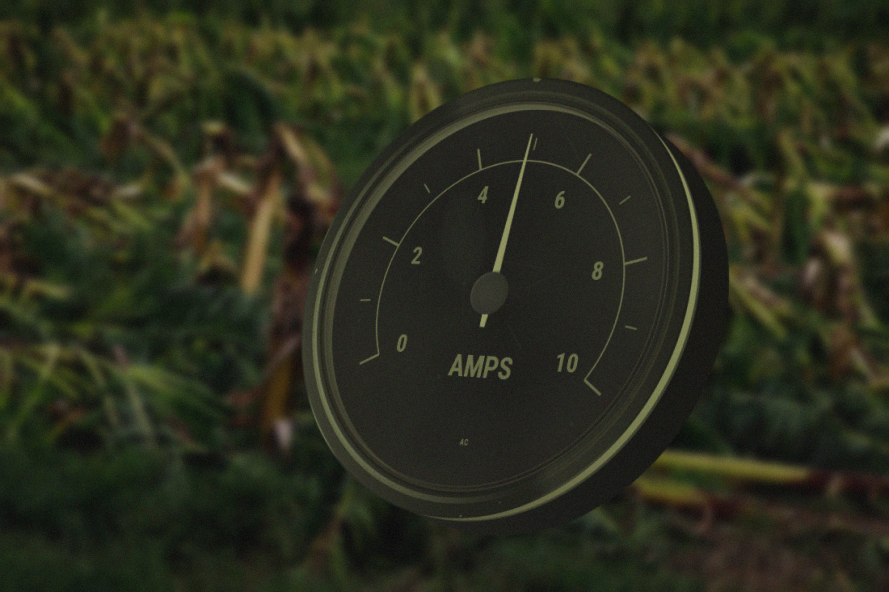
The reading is 5 A
